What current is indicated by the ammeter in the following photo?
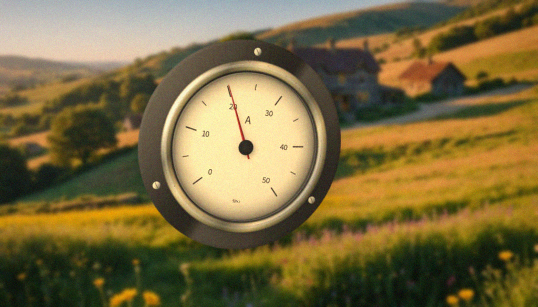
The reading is 20 A
